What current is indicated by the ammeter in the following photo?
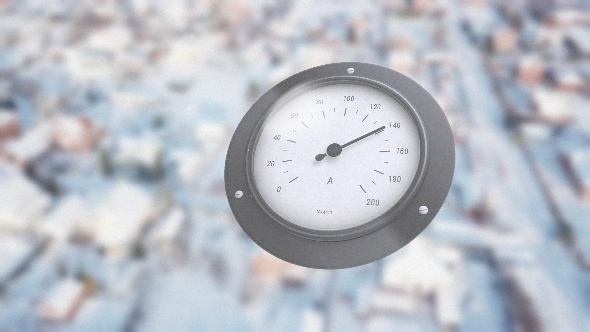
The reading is 140 A
